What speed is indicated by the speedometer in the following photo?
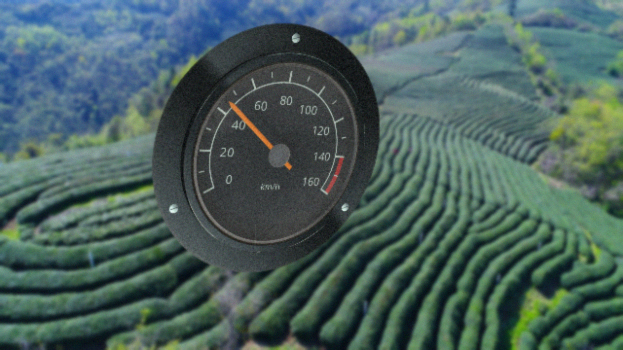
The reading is 45 km/h
